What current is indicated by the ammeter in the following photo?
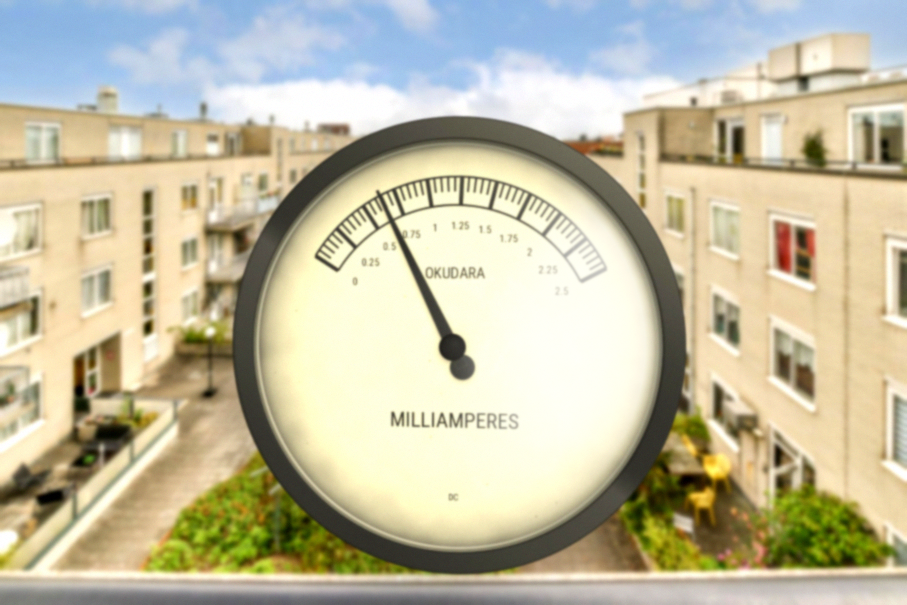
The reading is 0.65 mA
